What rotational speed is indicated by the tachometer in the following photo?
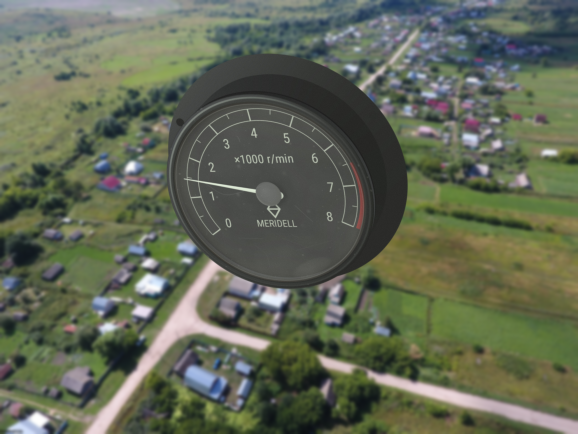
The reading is 1500 rpm
